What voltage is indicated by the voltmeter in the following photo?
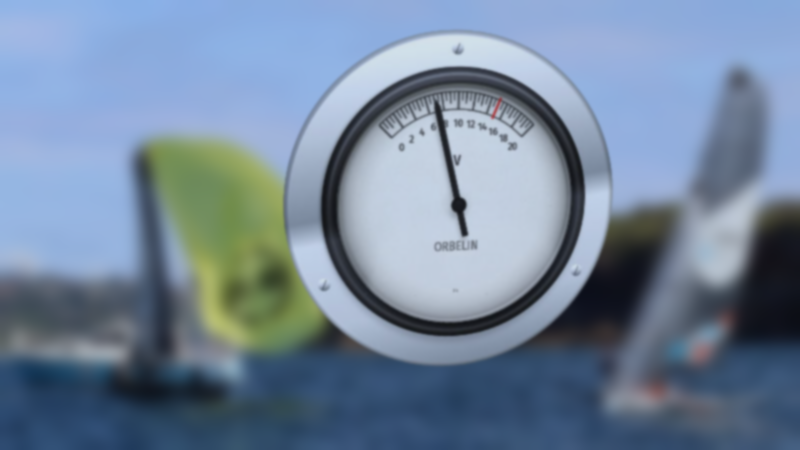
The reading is 7 V
